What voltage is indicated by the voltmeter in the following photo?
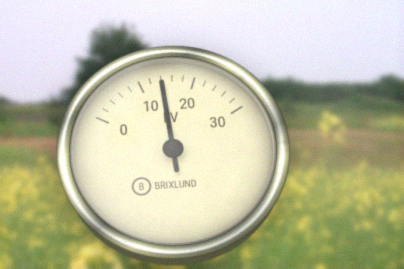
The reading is 14 kV
